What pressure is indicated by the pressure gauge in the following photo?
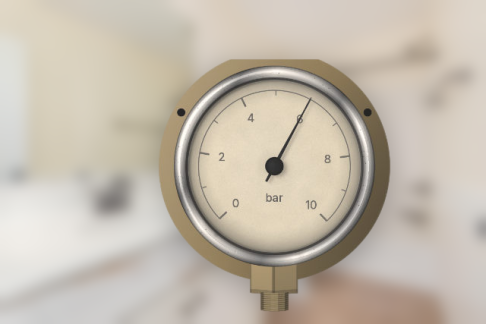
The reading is 6 bar
